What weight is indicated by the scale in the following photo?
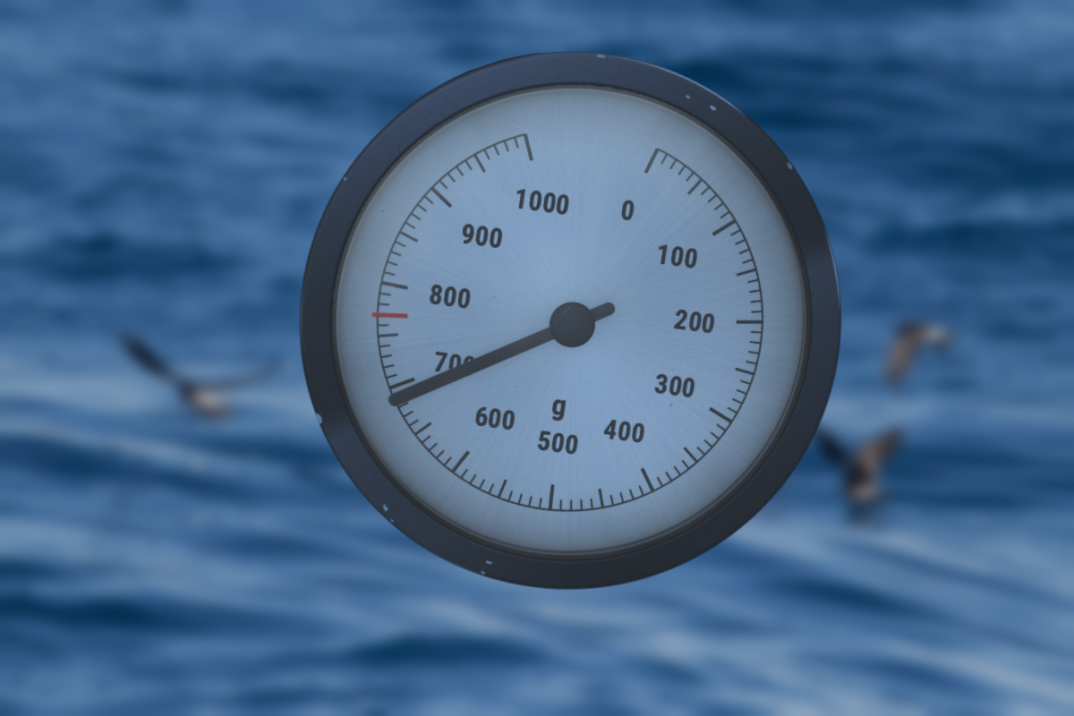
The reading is 690 g
